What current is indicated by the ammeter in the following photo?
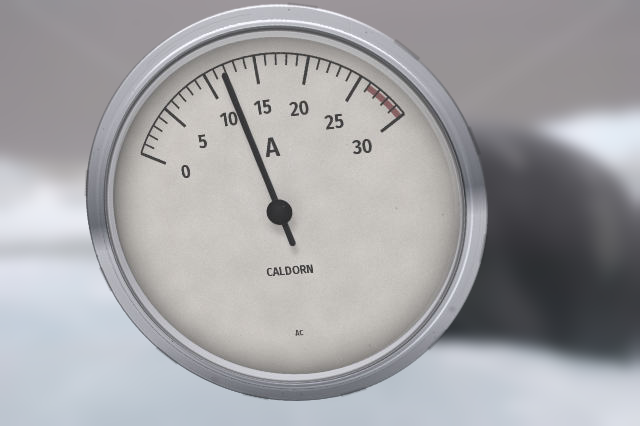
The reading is 12 A
